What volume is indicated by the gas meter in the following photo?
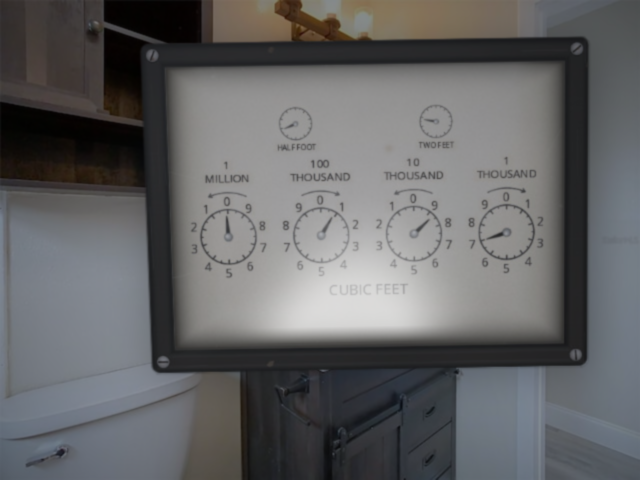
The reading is 8700 ft³
